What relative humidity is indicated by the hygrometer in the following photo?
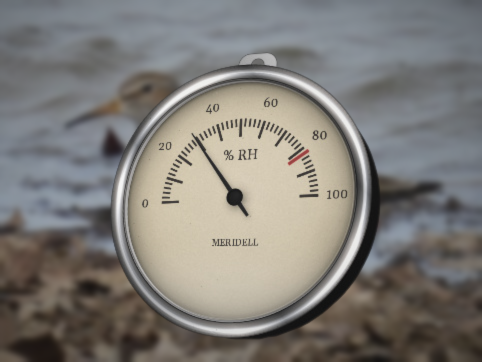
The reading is 30 %
